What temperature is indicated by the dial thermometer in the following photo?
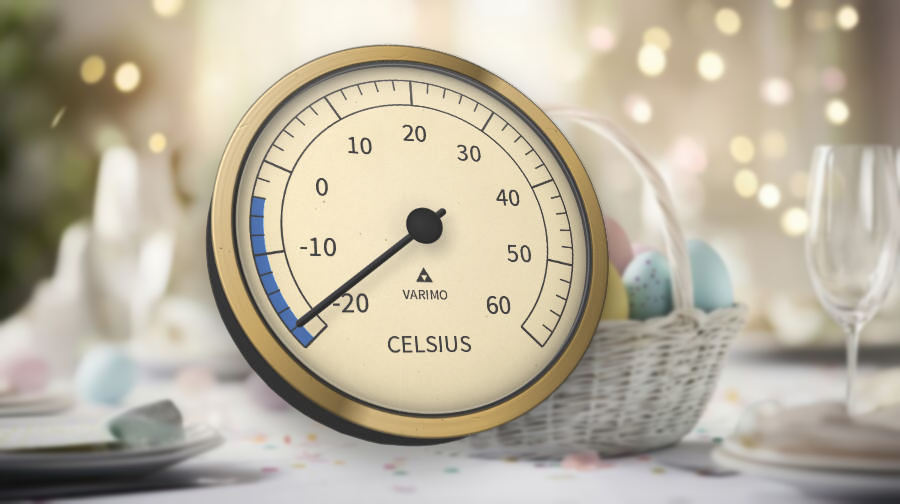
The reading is -18 °C
